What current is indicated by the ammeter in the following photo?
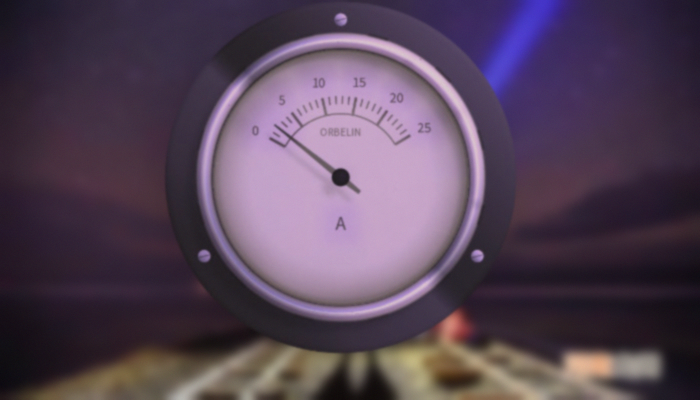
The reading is 2 A
